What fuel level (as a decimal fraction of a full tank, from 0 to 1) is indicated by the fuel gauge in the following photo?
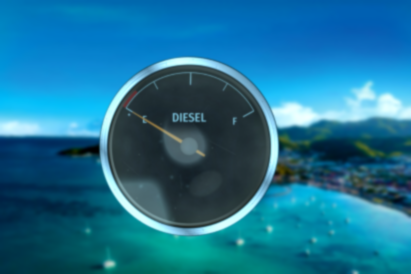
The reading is 0
